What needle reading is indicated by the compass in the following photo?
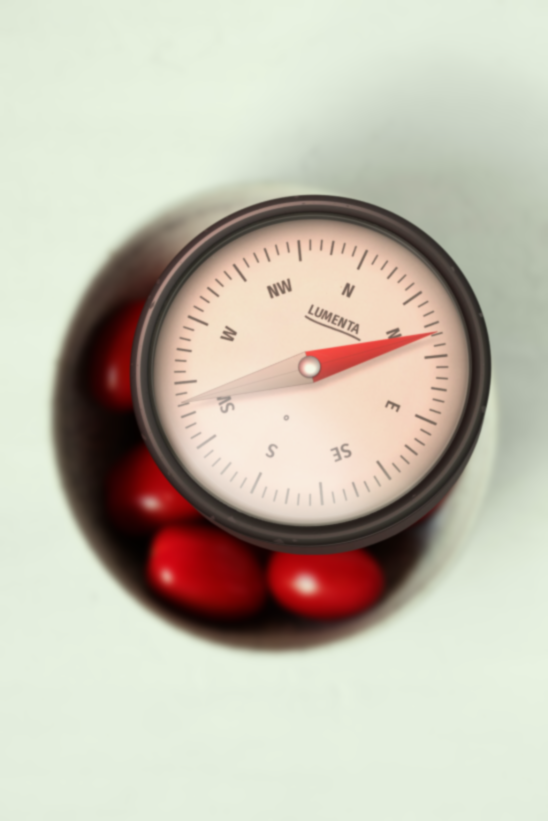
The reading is 50 °
